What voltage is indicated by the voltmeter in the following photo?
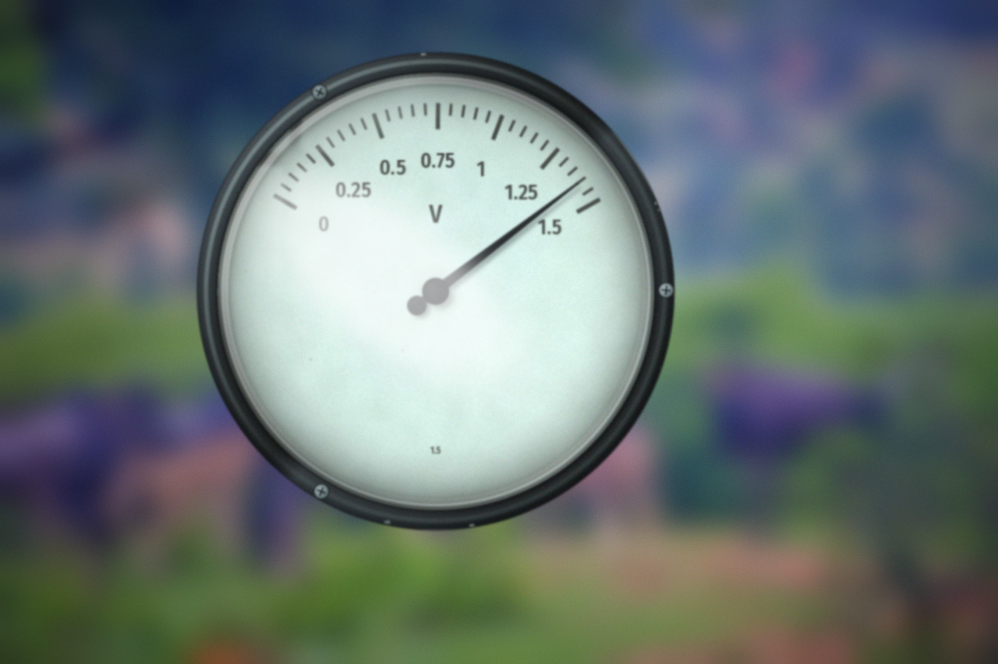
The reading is 1.4 V
